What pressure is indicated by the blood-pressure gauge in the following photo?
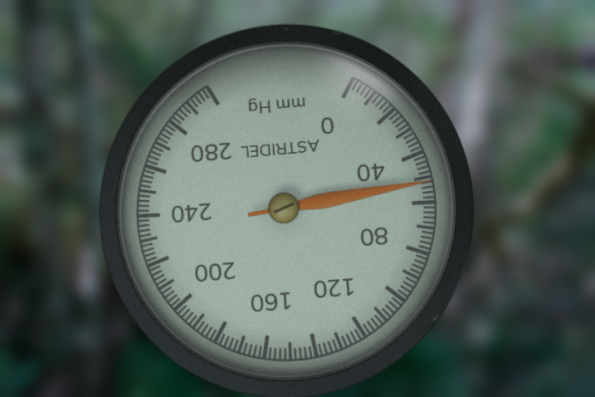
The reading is 52 mmHg
